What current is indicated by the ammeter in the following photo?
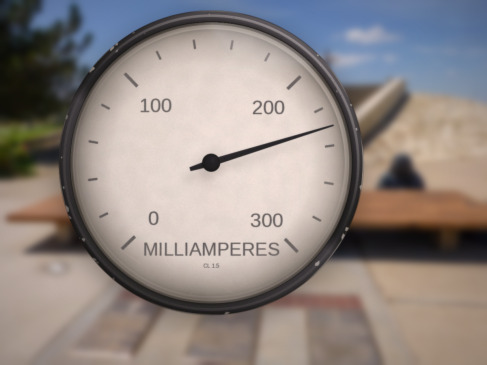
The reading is 230 mA
